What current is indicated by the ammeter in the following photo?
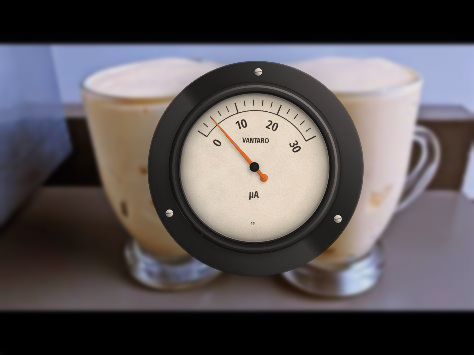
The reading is 4 µA
